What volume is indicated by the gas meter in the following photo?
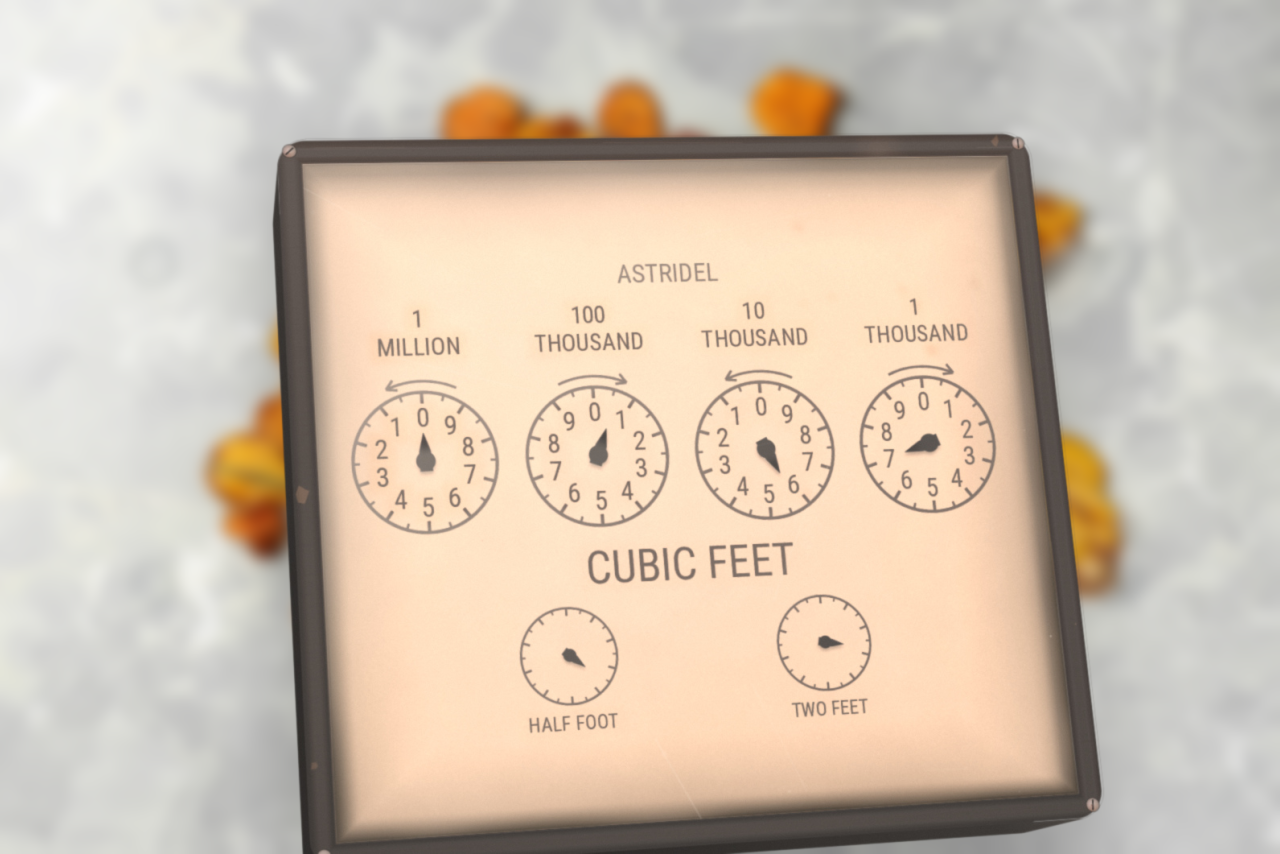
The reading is 5700 ft³
